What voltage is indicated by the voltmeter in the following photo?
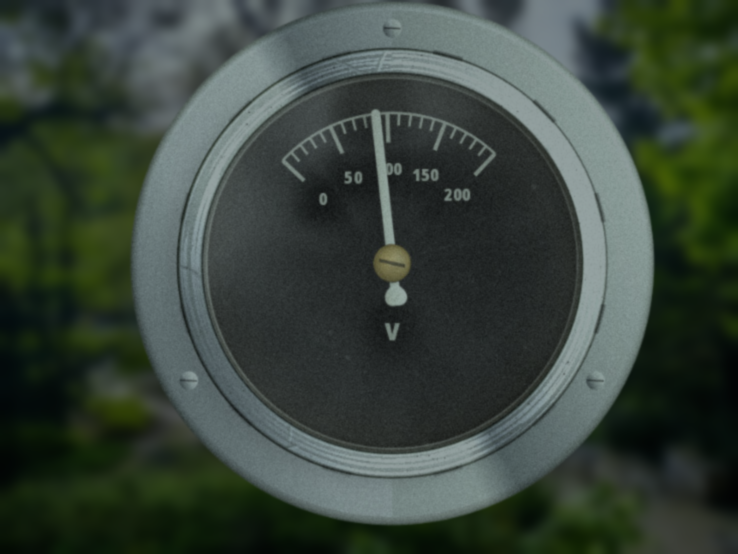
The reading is 90 V
